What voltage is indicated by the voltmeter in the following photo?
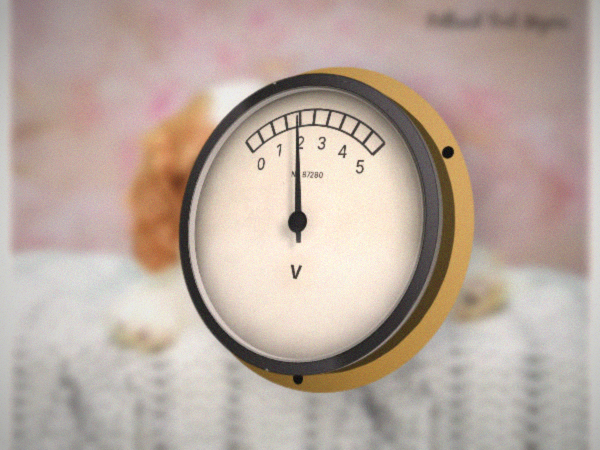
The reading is 2 V
